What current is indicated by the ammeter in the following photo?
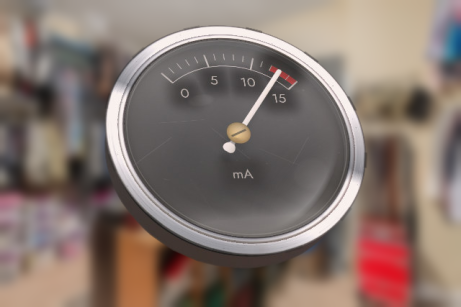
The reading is 13 mA
